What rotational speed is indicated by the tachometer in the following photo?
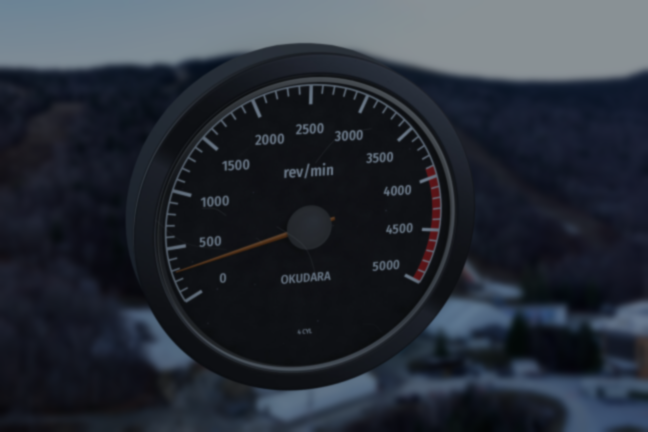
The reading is 300 rpm
